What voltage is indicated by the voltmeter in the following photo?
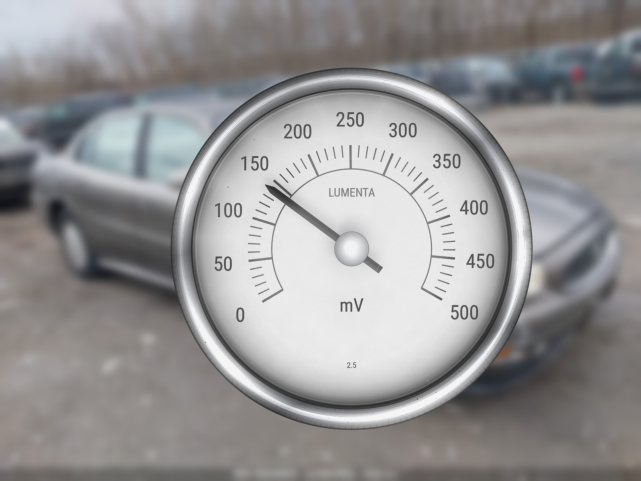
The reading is 140 mV
